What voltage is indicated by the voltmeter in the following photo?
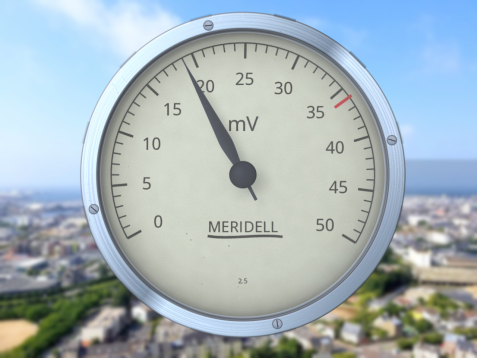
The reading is 19 mV
